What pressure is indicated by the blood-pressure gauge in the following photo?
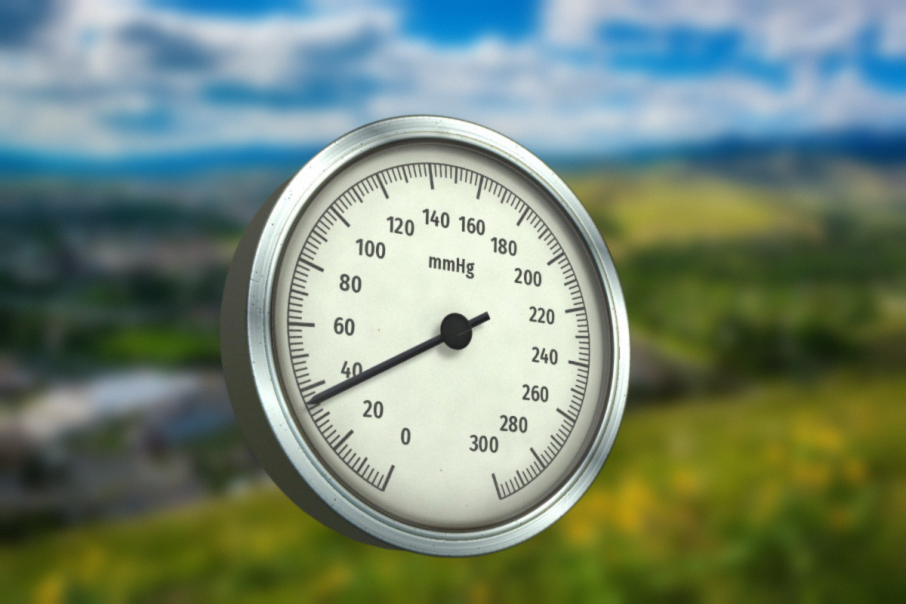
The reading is 36 mmHg
